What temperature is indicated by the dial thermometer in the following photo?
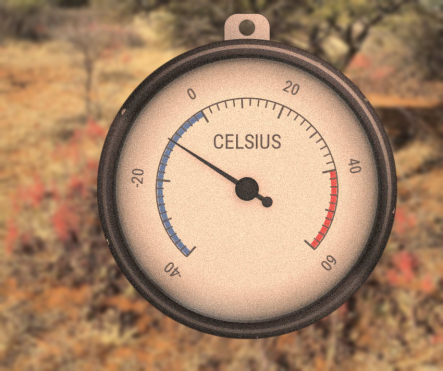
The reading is -10 °C
